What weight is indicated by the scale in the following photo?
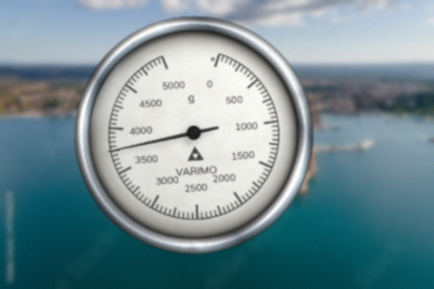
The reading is 3750 g
